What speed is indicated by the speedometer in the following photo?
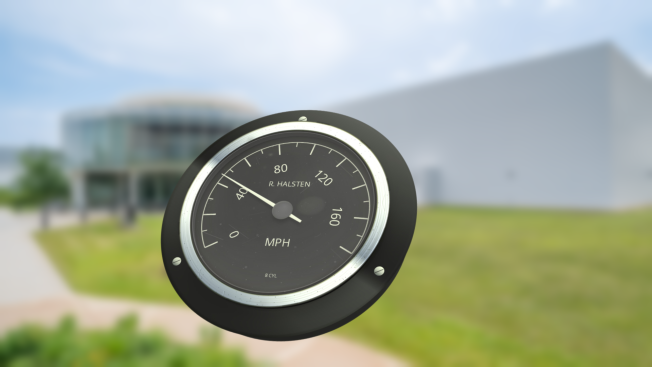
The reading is 45 mph
